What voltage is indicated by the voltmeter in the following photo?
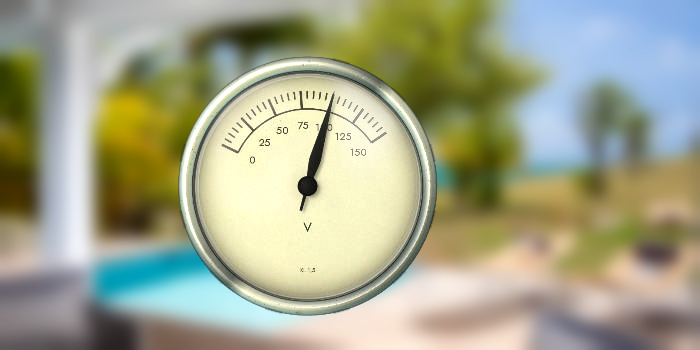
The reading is 100 V
